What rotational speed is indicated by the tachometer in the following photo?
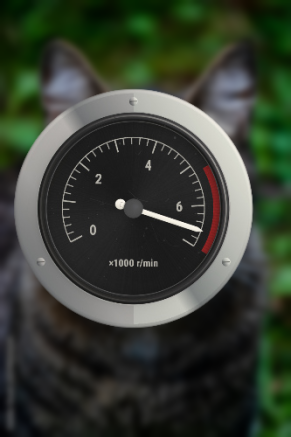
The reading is 6600 rpm
